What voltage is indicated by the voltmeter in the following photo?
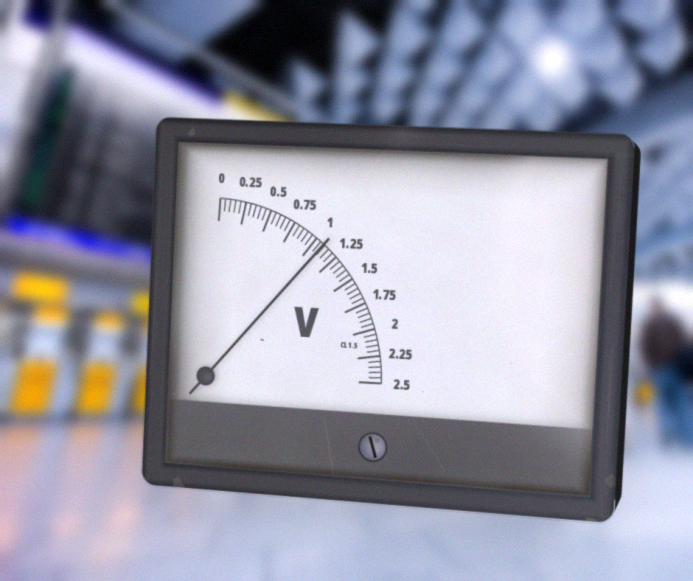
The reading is 1.1 V
